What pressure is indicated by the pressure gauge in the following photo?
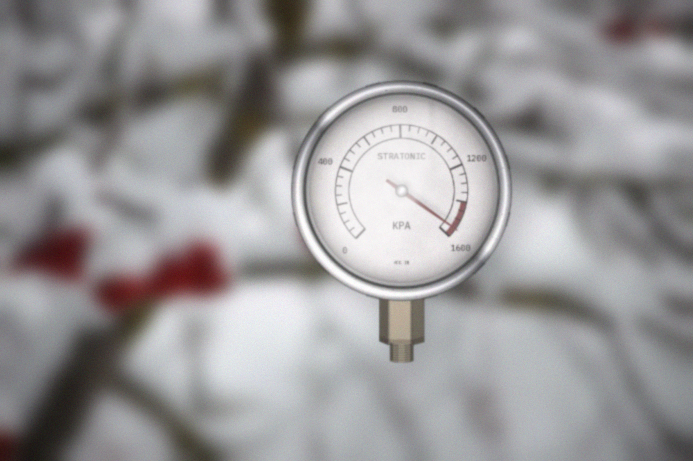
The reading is 1550 kPa
